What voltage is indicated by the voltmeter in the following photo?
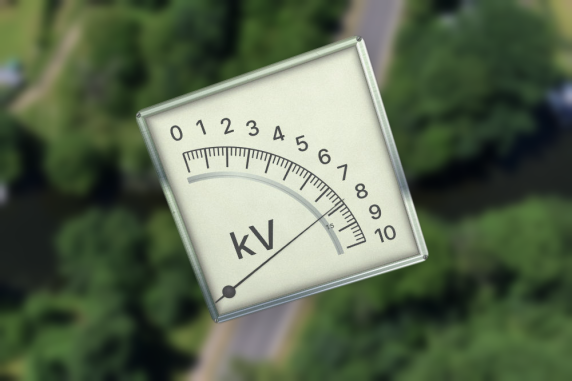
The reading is 7.8 kV
